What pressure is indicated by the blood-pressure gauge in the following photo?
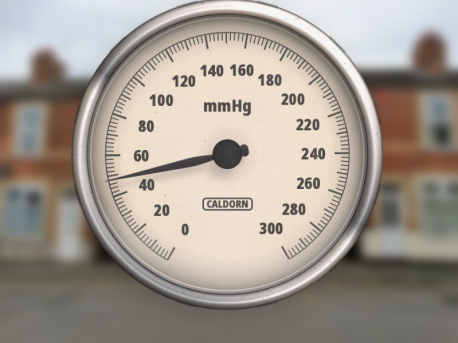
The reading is 48 mmHg
